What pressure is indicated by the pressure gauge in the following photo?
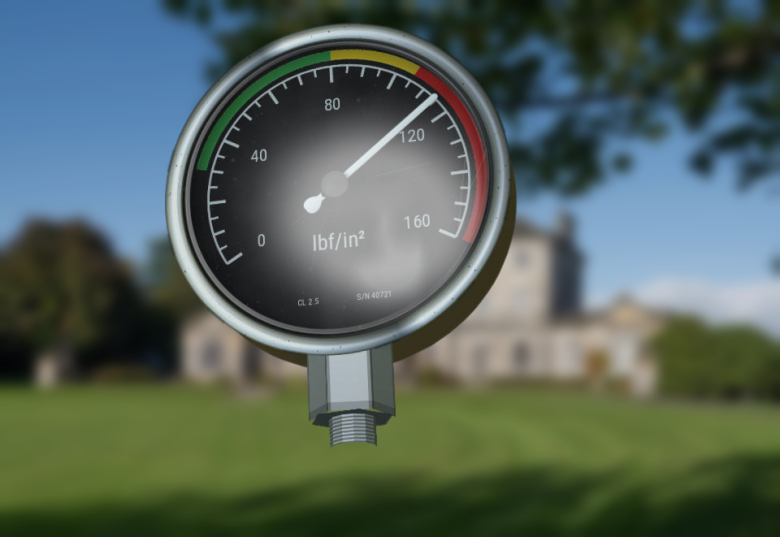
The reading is 115 psi
